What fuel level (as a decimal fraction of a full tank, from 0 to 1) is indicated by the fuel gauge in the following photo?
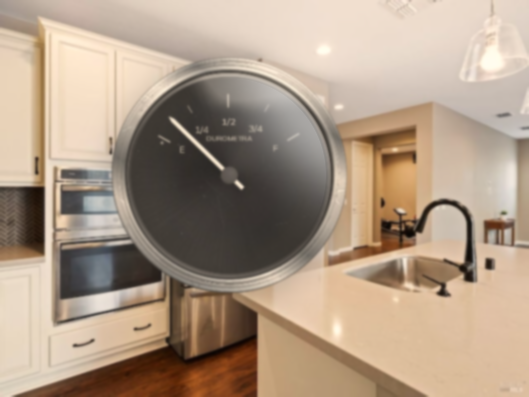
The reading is 0.125
